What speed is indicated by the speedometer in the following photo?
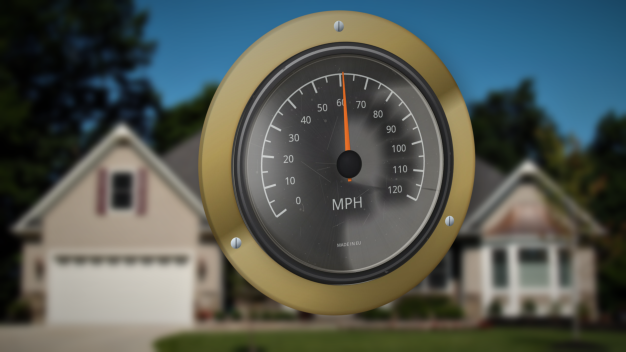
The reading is 60 mph
